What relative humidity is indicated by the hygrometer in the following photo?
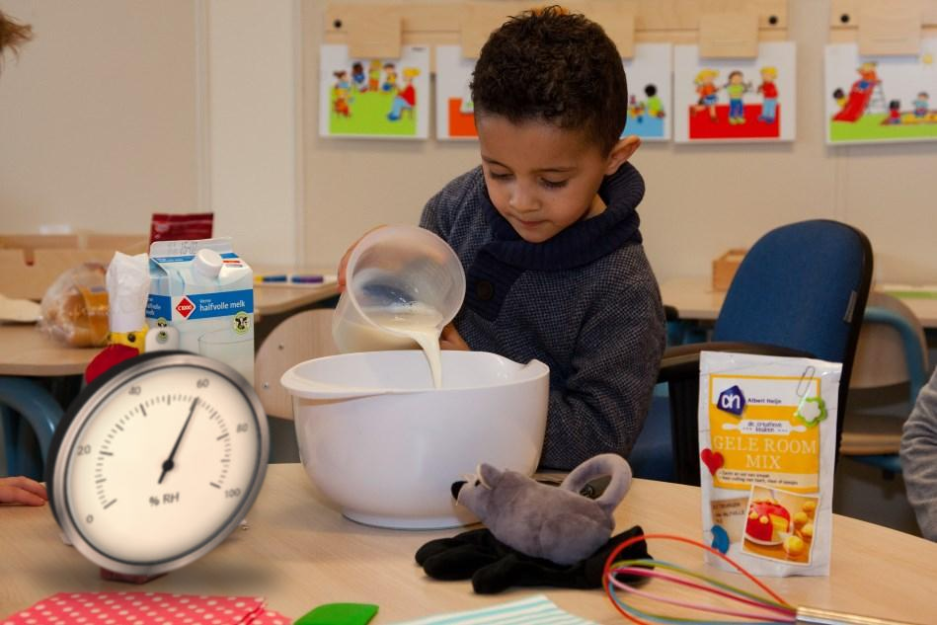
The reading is 60 %
